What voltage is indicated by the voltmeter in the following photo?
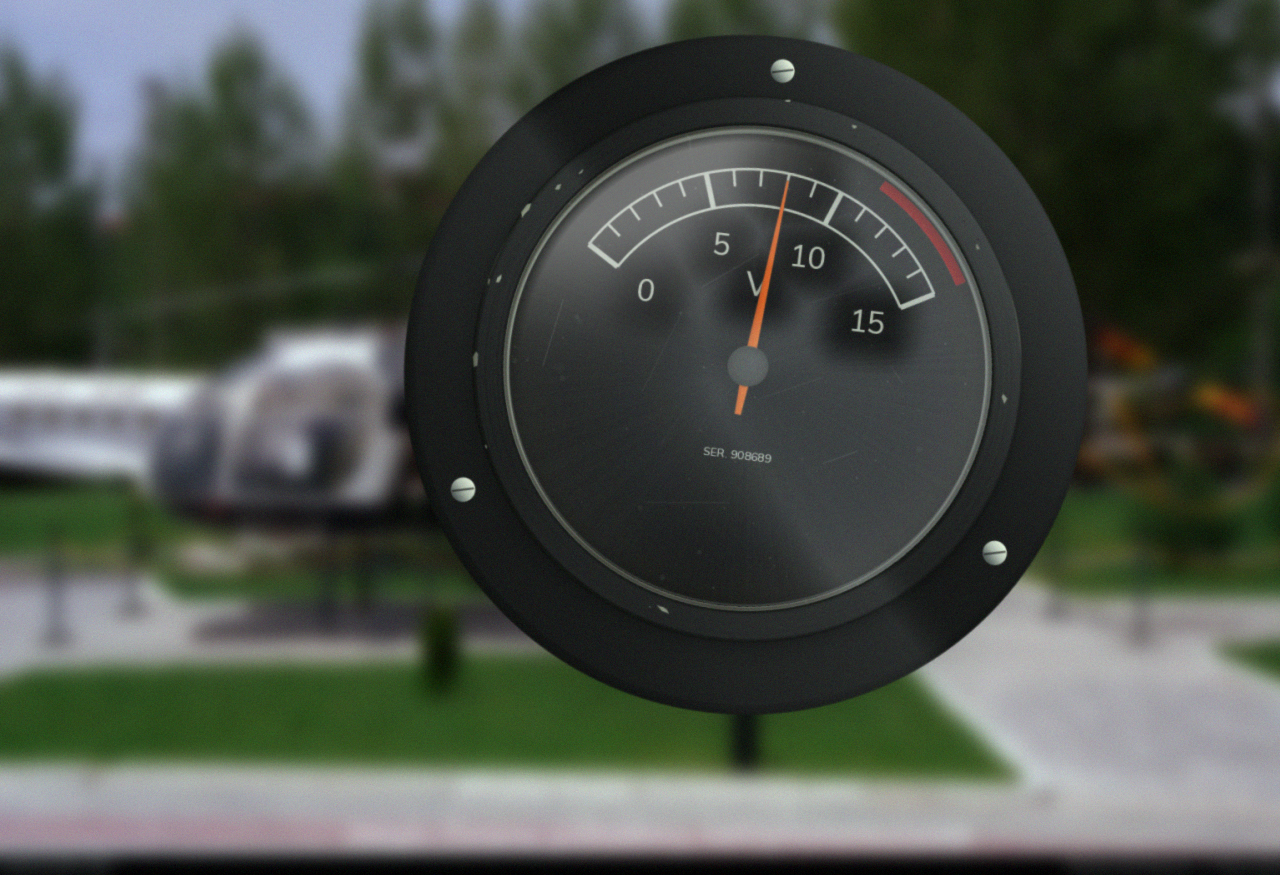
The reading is 8 V
